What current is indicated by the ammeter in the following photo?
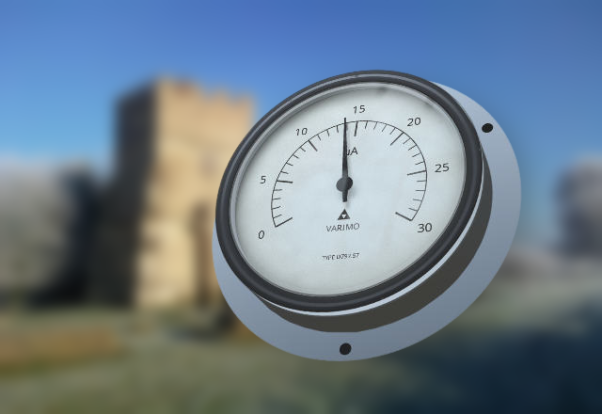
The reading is 14 µA
